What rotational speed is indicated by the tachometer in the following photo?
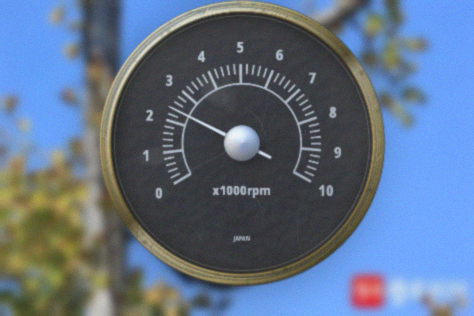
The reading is 2400 rpm
